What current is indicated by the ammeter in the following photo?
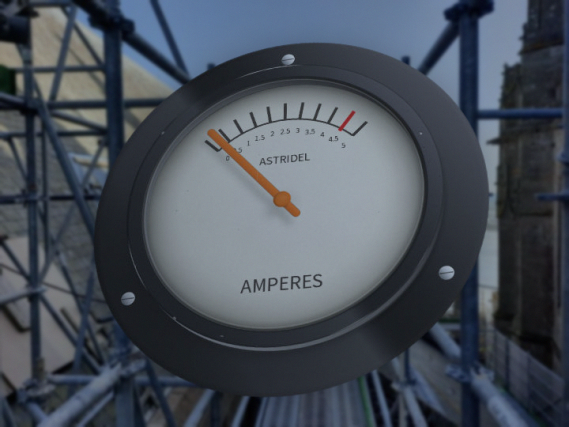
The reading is 0.25 A
